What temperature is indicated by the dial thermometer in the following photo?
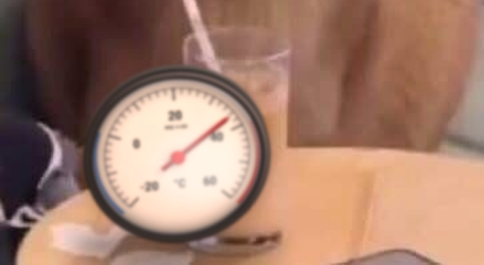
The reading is 36 °C
